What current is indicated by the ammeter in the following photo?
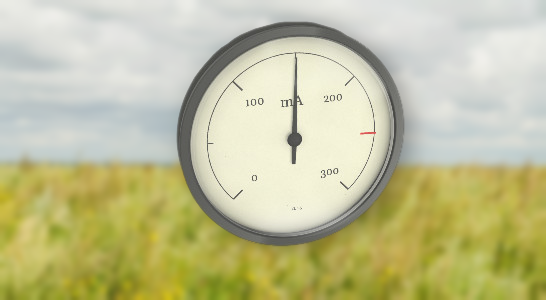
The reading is 150 mA
